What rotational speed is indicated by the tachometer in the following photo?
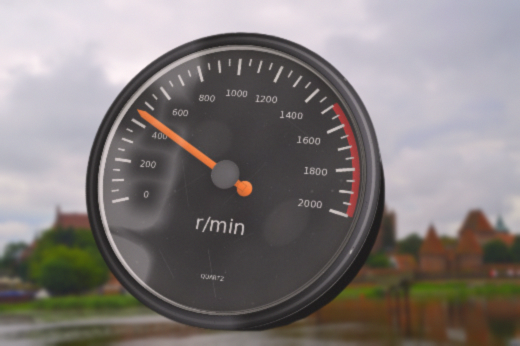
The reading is 450 rpm
